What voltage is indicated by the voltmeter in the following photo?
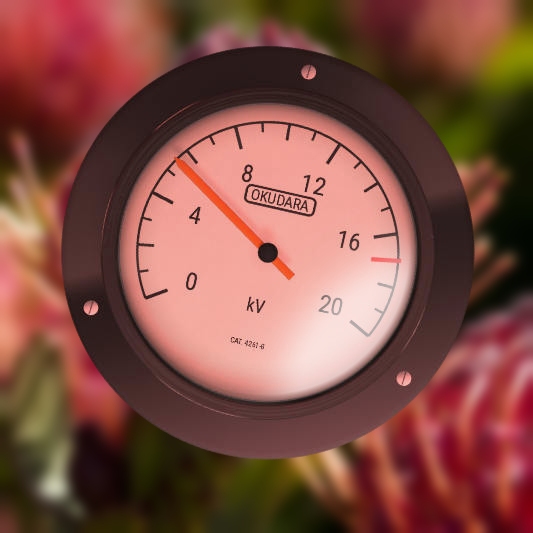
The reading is 5.5 kV
